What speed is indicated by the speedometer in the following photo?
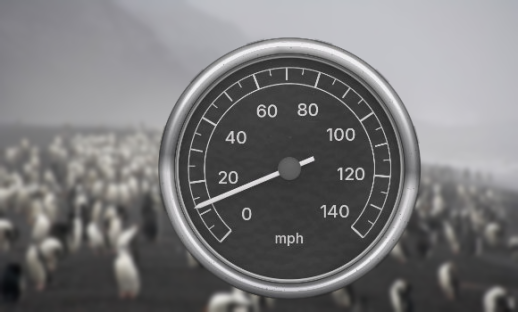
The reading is 12.5 mph
